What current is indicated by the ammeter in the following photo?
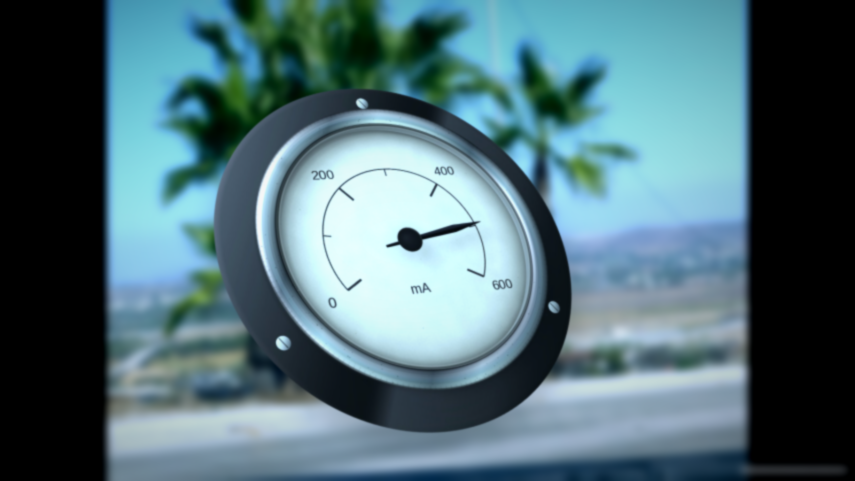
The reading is 500 mA
